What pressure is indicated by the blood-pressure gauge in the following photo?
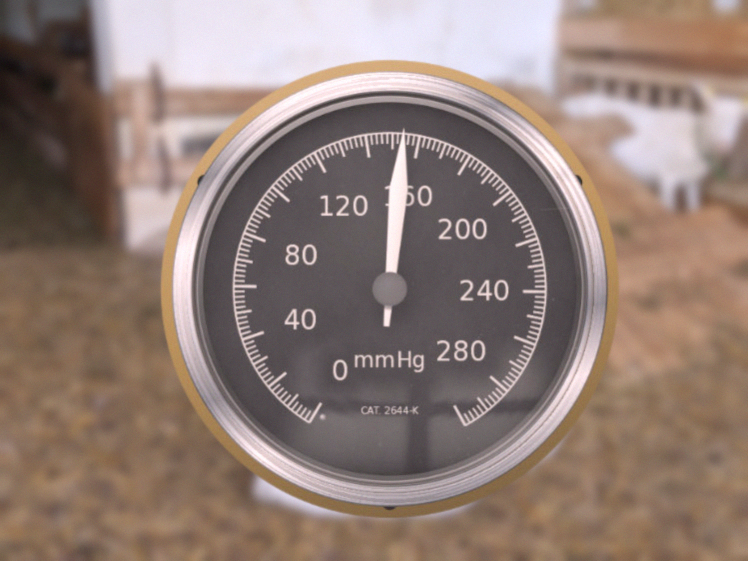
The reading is 154 mmHg
